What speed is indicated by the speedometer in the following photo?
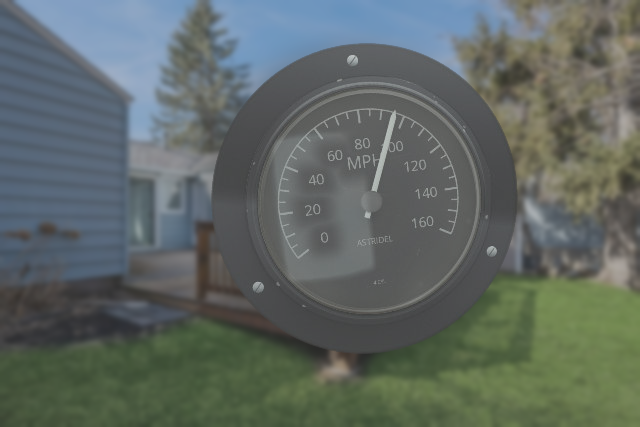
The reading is 95 mph
